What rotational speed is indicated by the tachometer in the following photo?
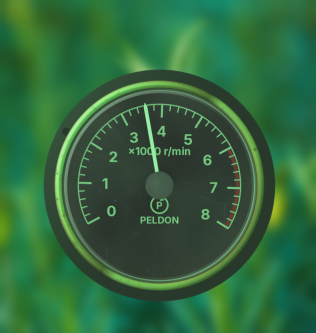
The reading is 3600 rpm
